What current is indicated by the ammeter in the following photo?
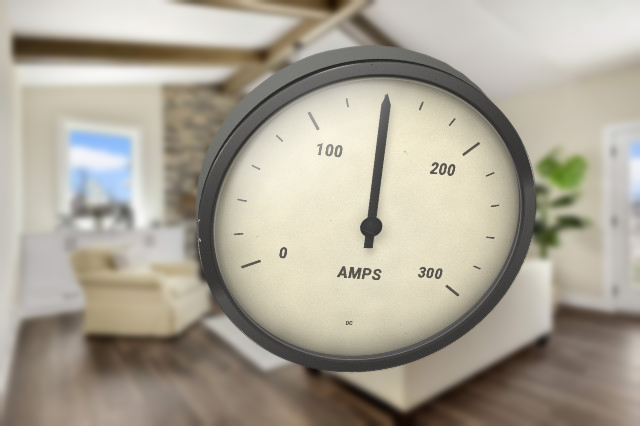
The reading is 140 A
